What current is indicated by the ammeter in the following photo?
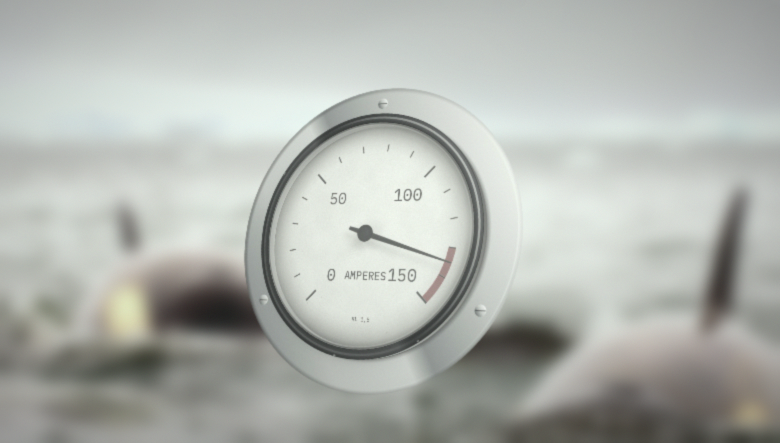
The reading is 135 A
